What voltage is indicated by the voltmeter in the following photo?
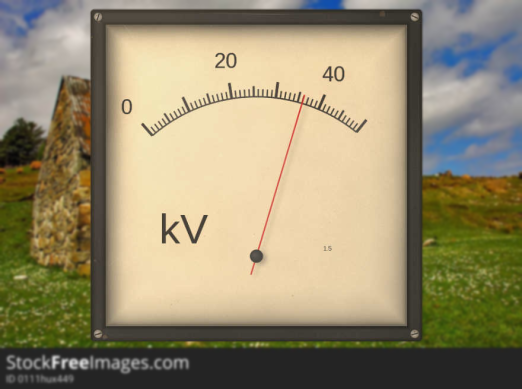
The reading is 36 kV
